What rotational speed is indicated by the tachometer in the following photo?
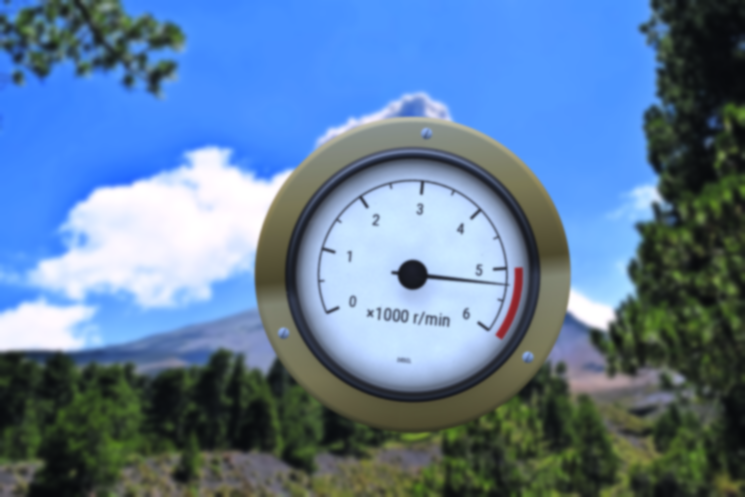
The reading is 5250 rpm
